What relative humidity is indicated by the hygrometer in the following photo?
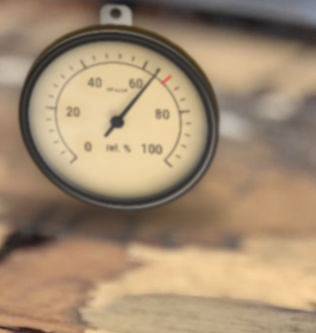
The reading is 64 %
